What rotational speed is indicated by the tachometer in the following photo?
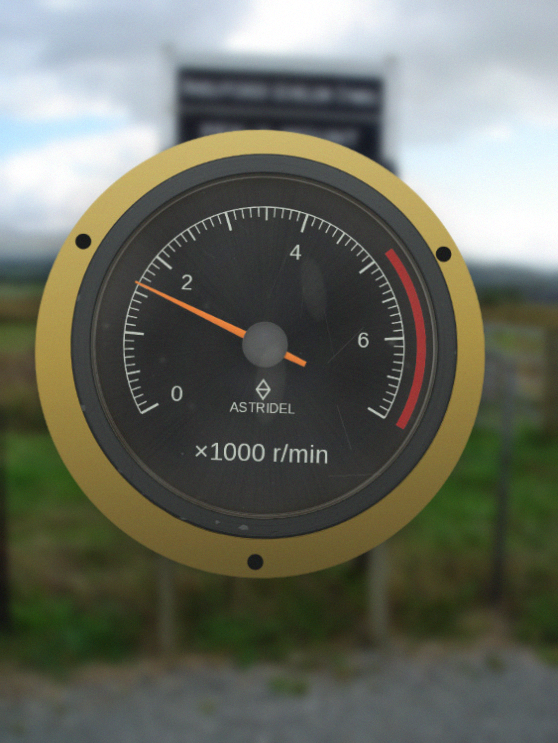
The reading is 1600 rpm
